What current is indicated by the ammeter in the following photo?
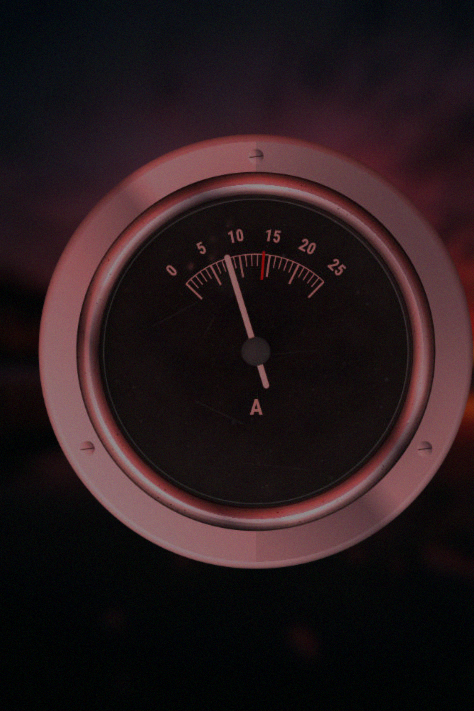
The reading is 8 A
